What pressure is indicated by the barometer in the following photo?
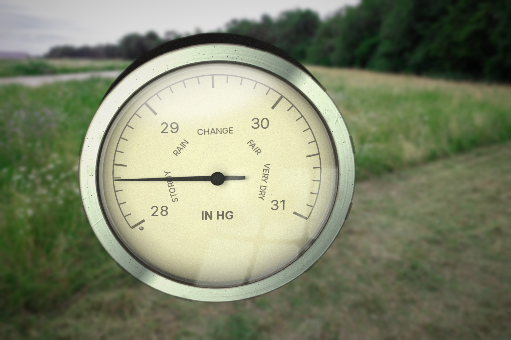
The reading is 28.4 inHg
